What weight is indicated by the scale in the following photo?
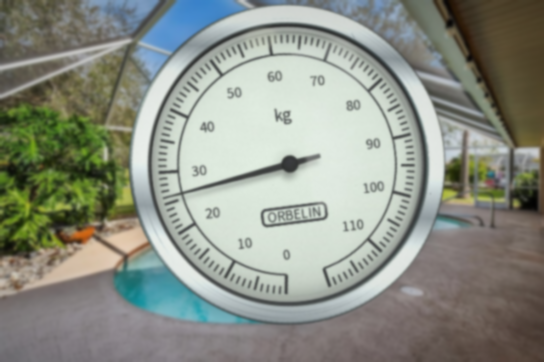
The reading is 26 kg
